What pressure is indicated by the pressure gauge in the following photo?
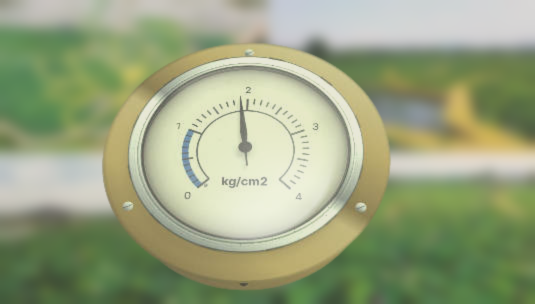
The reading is 1.9 kg/cm²
